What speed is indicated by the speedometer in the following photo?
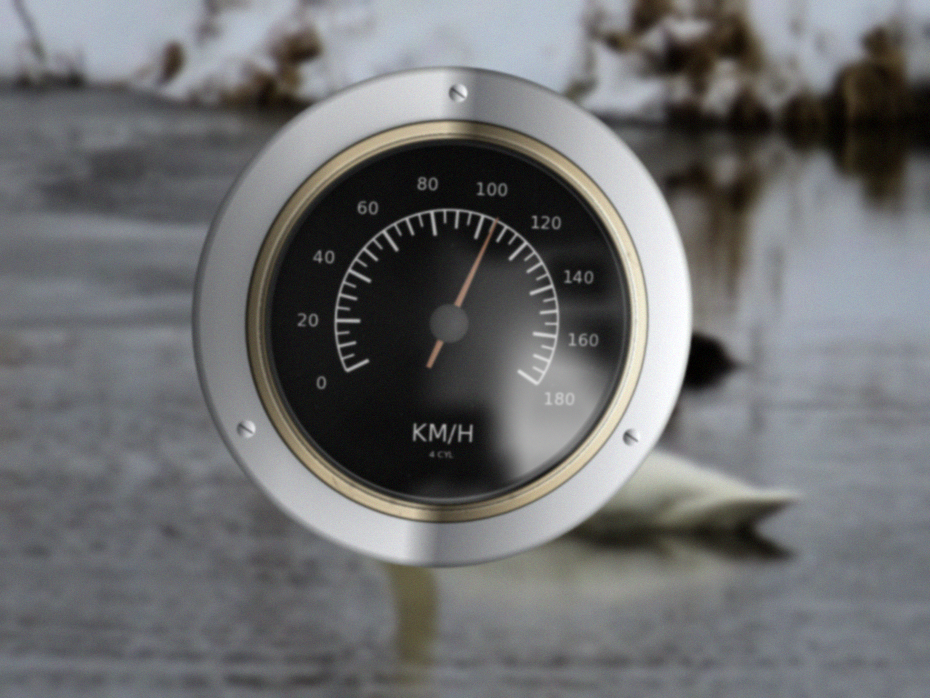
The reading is 105 km/h
